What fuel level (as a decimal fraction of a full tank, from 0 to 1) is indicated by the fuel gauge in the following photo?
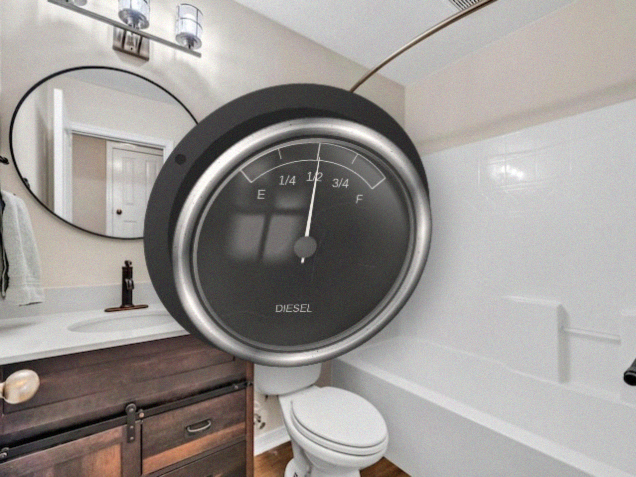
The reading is 0.5
